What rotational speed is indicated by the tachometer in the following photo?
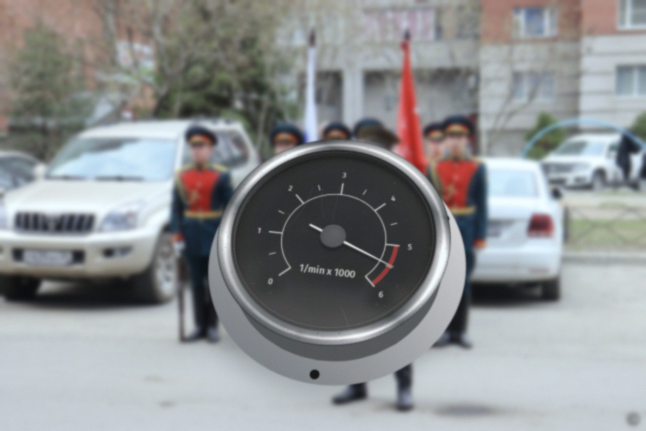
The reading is 5500 rpm
